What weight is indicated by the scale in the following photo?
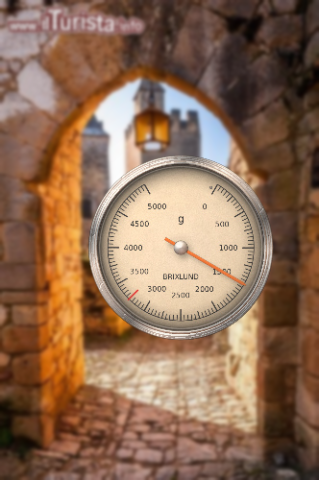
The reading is 1500 g
